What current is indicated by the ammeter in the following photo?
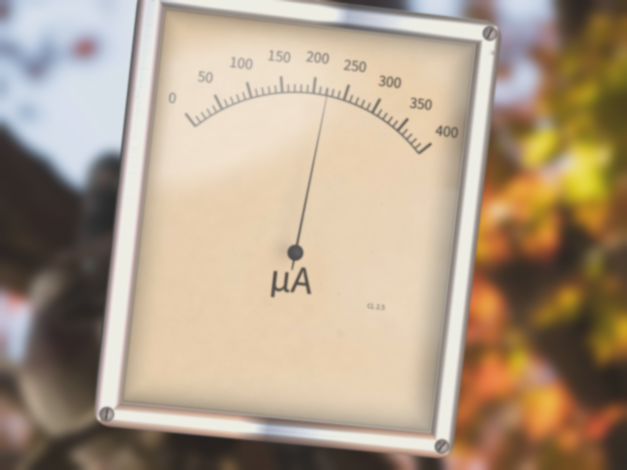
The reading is 220 µA
